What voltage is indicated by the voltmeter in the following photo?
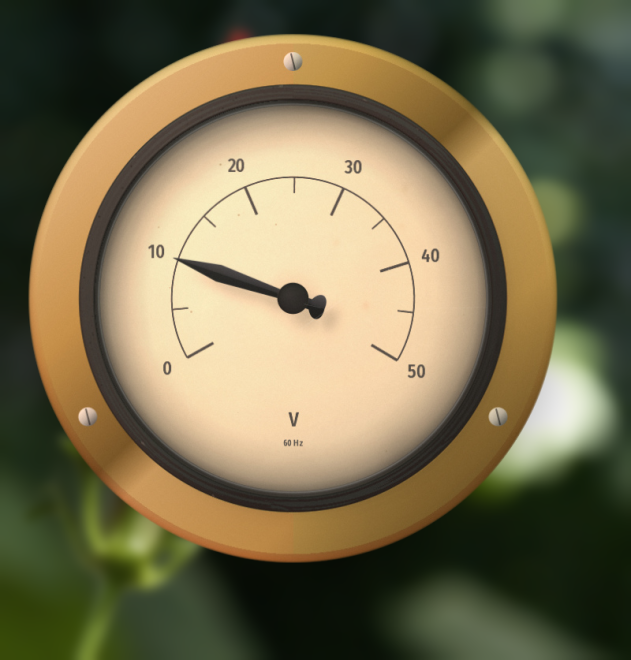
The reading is 10 V
